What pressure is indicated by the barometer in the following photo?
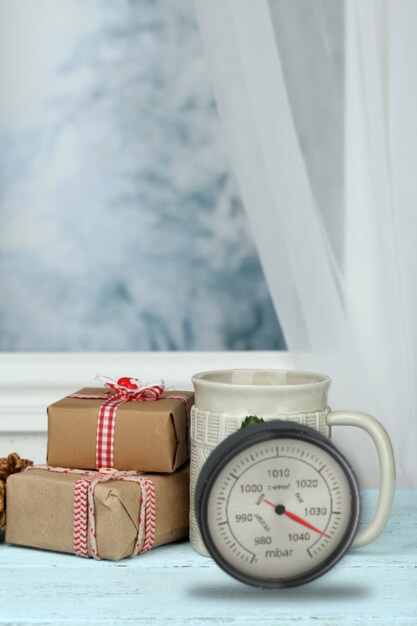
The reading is 1035 mbar
